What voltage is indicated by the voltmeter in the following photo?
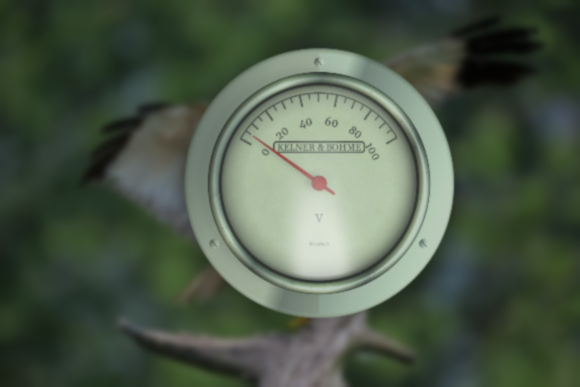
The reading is 5 V
